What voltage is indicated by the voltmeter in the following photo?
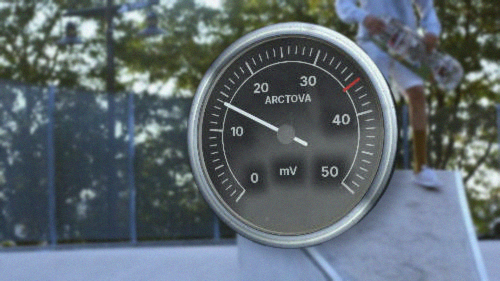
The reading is 14 mV
